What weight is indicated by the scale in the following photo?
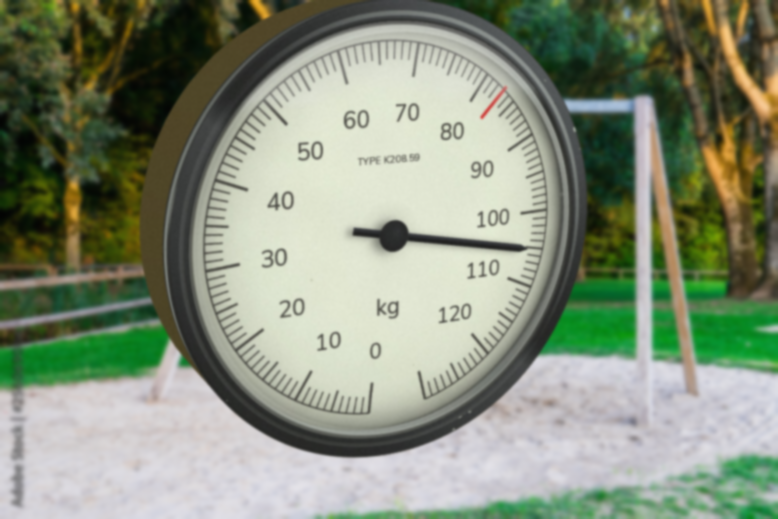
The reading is 105 kg
